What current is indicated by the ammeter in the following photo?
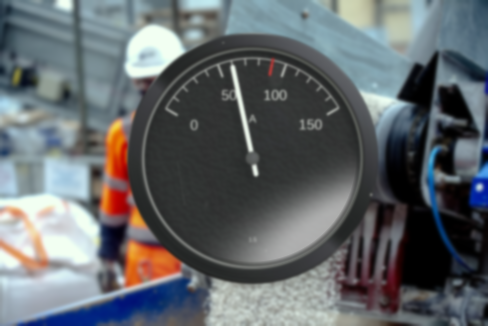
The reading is 60 A
